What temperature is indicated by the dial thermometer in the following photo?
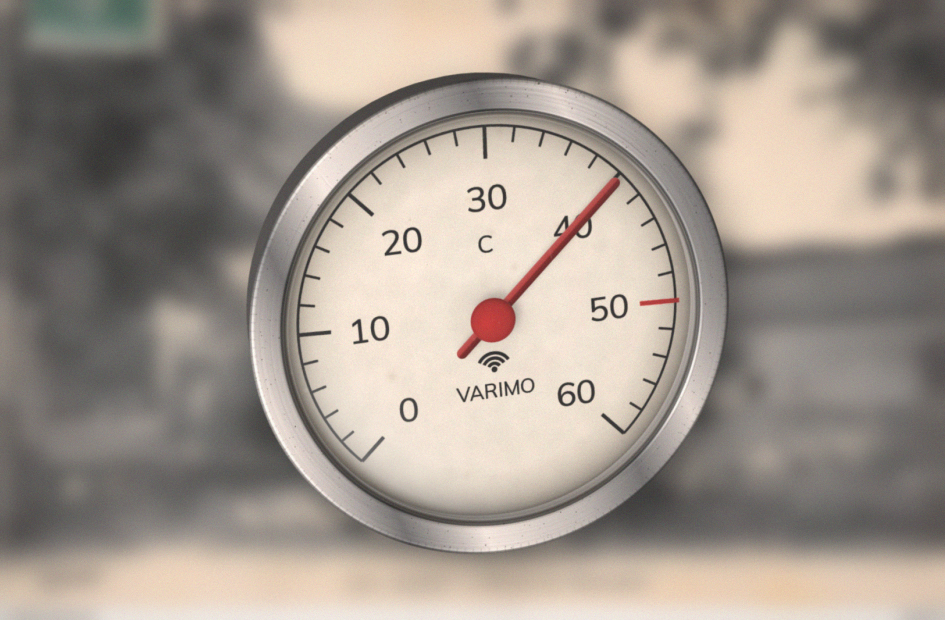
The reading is 40 °C
